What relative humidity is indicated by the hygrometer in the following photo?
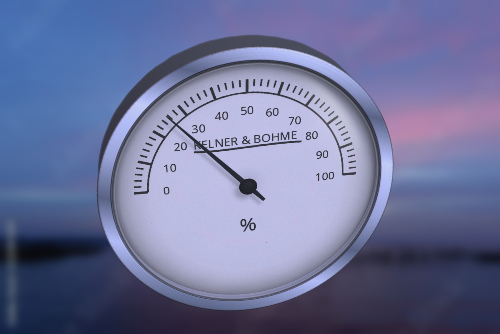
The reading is 26 %
